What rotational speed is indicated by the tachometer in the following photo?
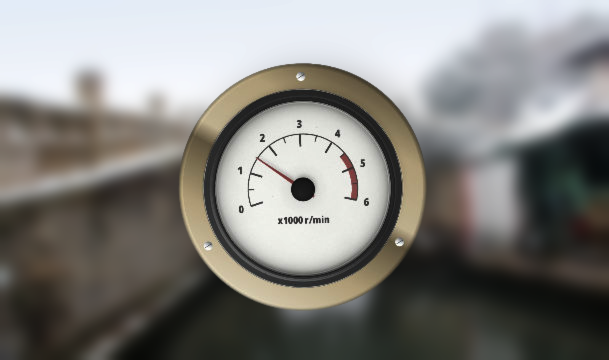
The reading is 1500 rpm
